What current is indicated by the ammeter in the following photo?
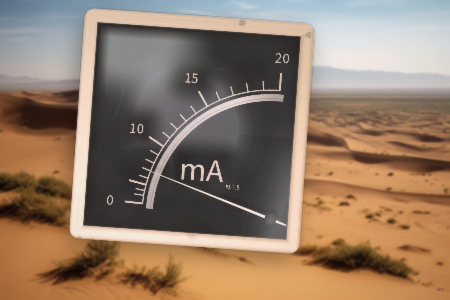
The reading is 7 mA
